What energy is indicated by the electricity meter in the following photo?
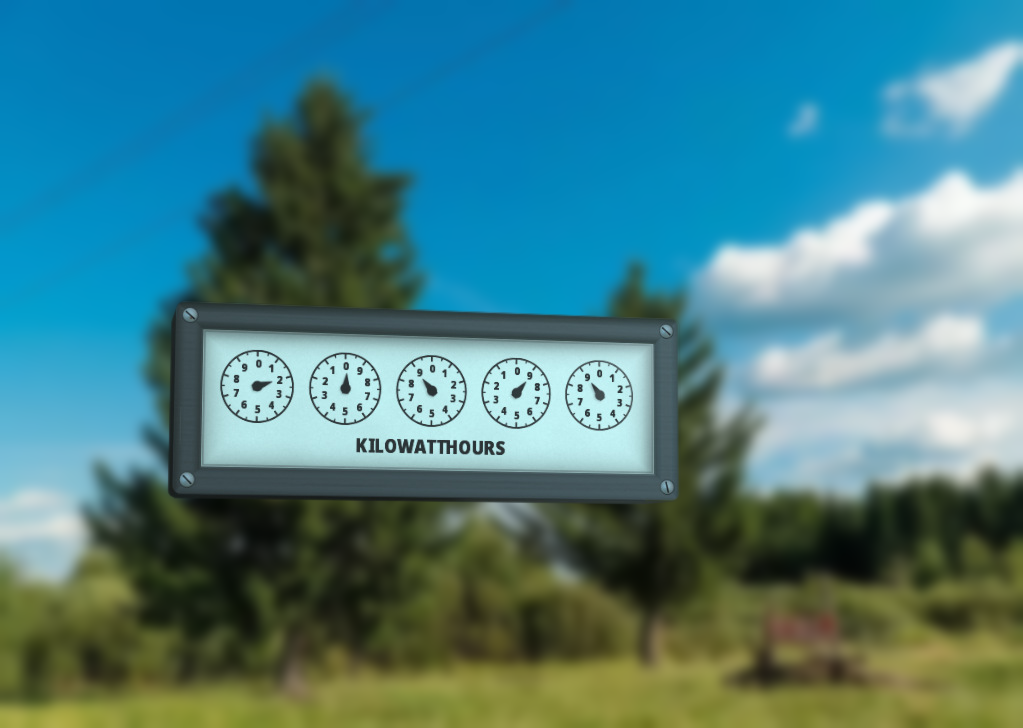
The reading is 19889 kWh
